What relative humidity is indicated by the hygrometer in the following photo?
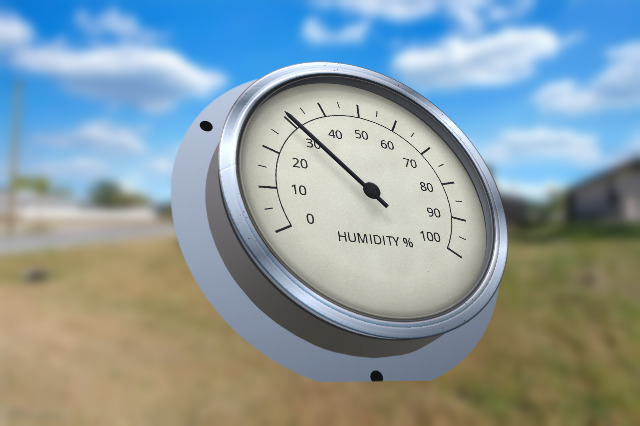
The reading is 30 %
